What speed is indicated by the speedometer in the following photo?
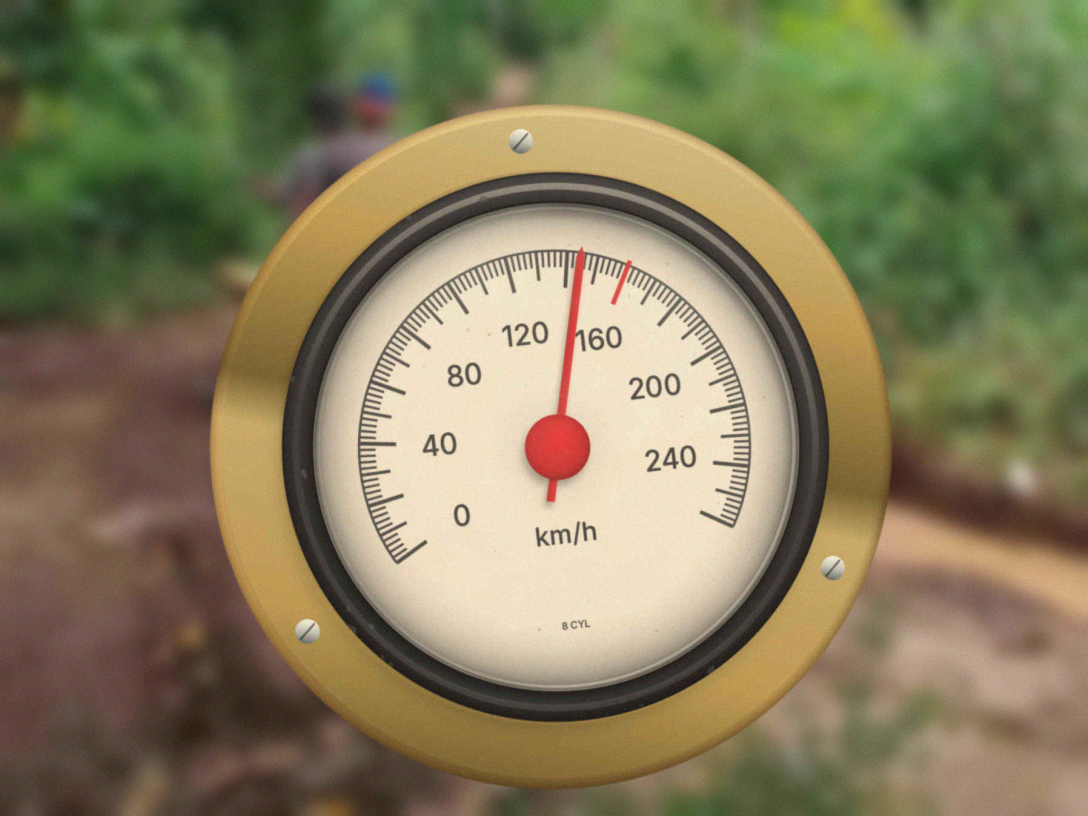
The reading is 144 km/h
